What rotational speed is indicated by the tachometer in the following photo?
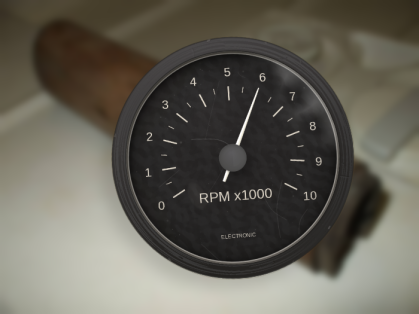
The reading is 6000 rpm
